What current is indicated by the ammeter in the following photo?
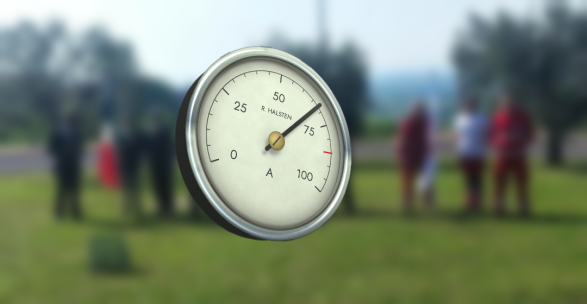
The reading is 67.5 A
